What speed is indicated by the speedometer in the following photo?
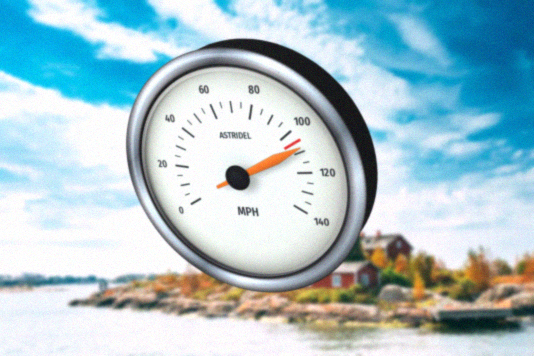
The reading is 107.5 mph
